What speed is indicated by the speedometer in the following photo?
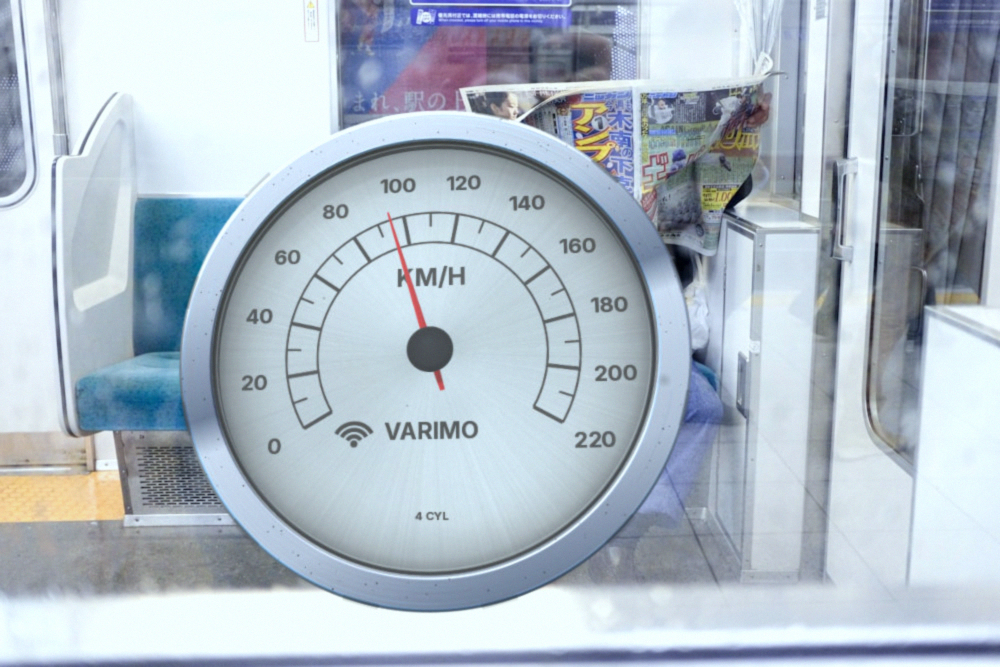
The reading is 95 km/h
